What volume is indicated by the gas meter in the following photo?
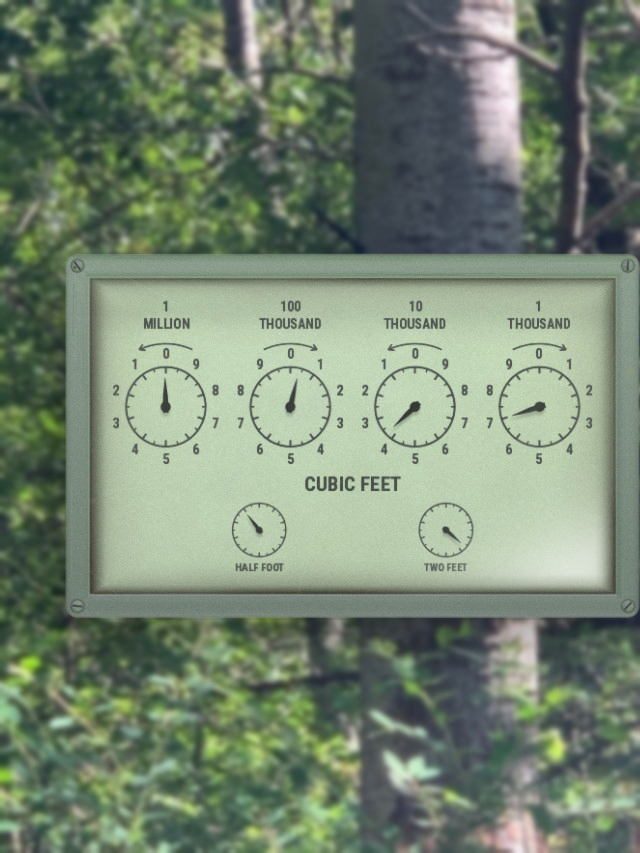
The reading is 3700 ft³
